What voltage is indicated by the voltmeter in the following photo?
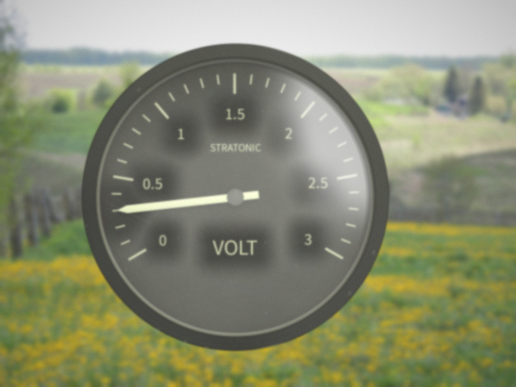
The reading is 0.3 V
